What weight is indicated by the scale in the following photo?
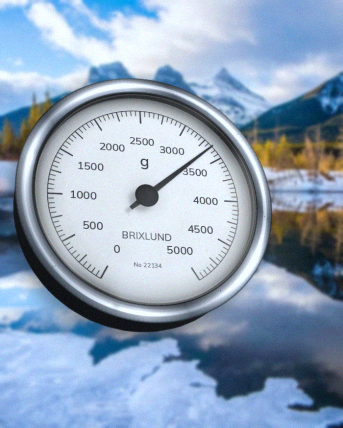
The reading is 3350 g
